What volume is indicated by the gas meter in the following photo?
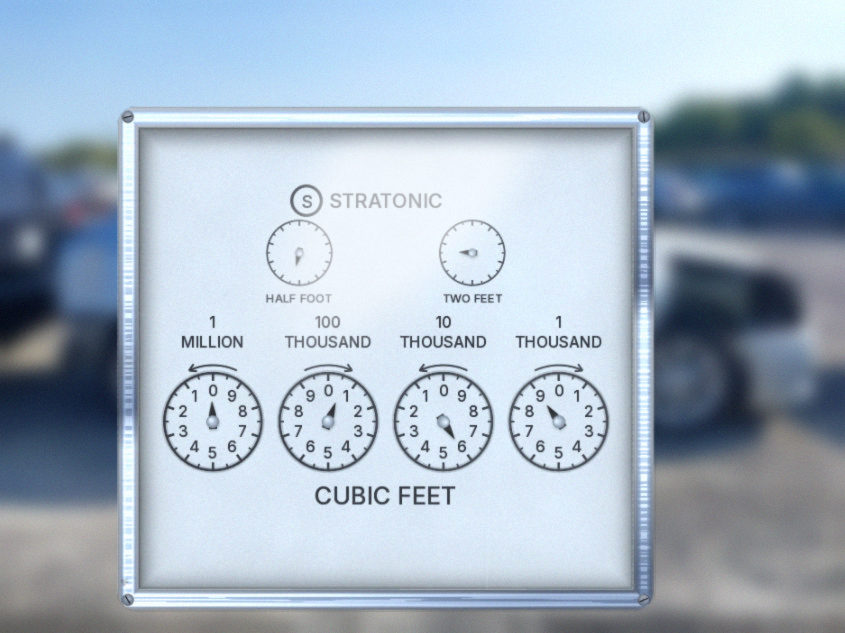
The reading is 5900 ft³
